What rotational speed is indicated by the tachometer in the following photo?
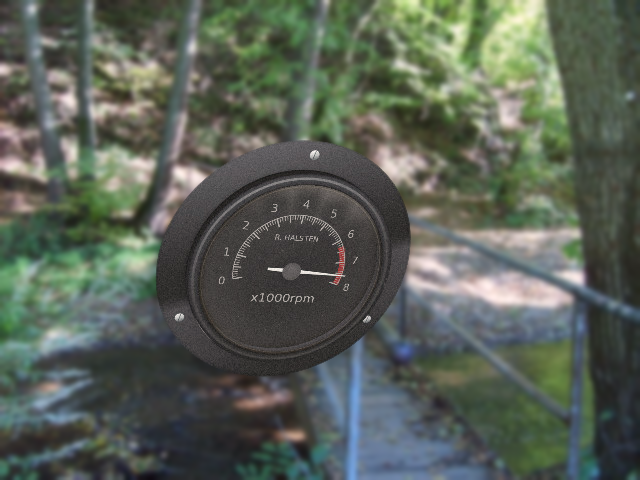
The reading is 7500 rpm
